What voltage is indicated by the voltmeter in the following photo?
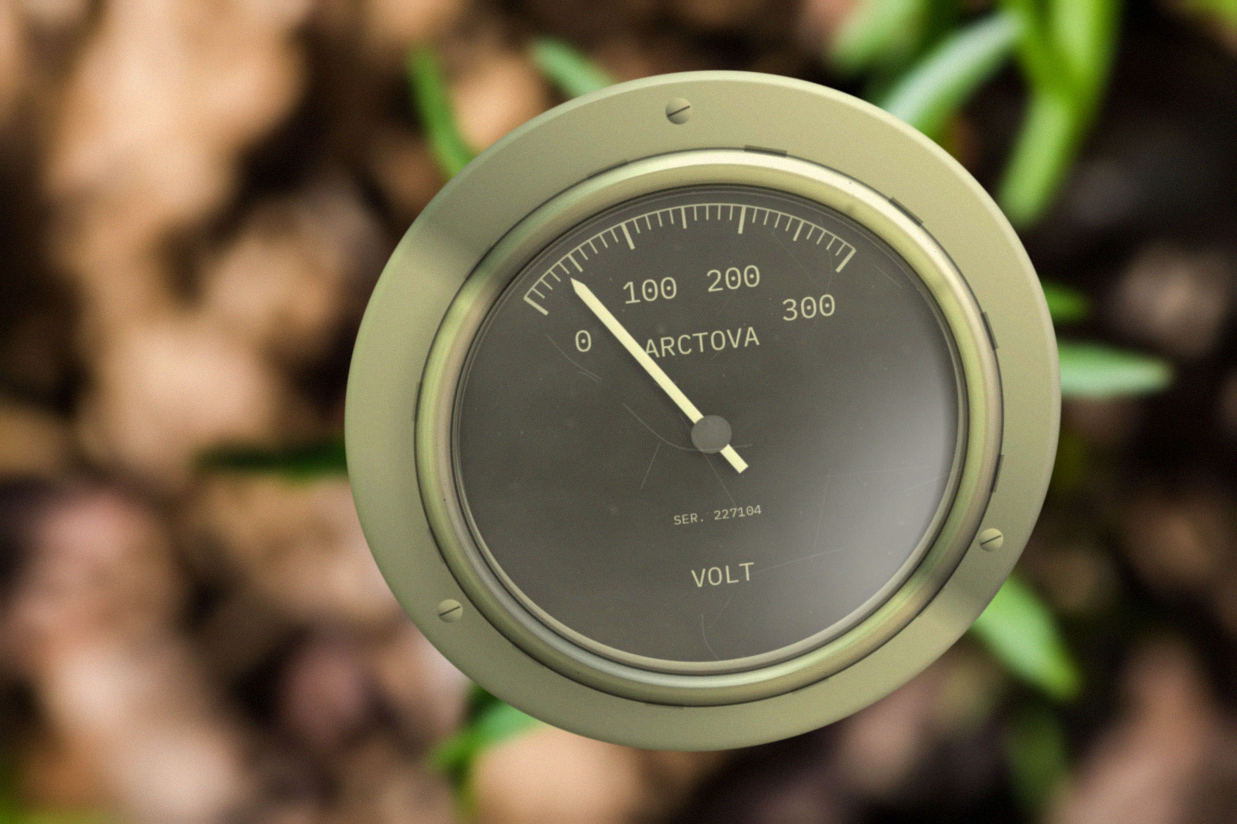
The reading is 40 V
